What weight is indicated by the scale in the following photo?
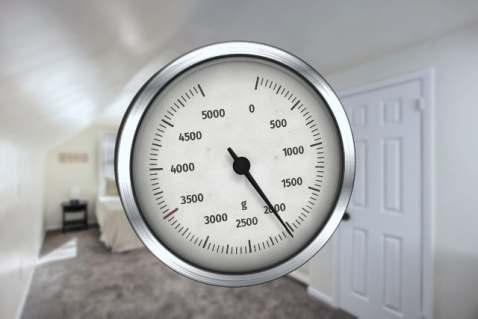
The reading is 2050 g
